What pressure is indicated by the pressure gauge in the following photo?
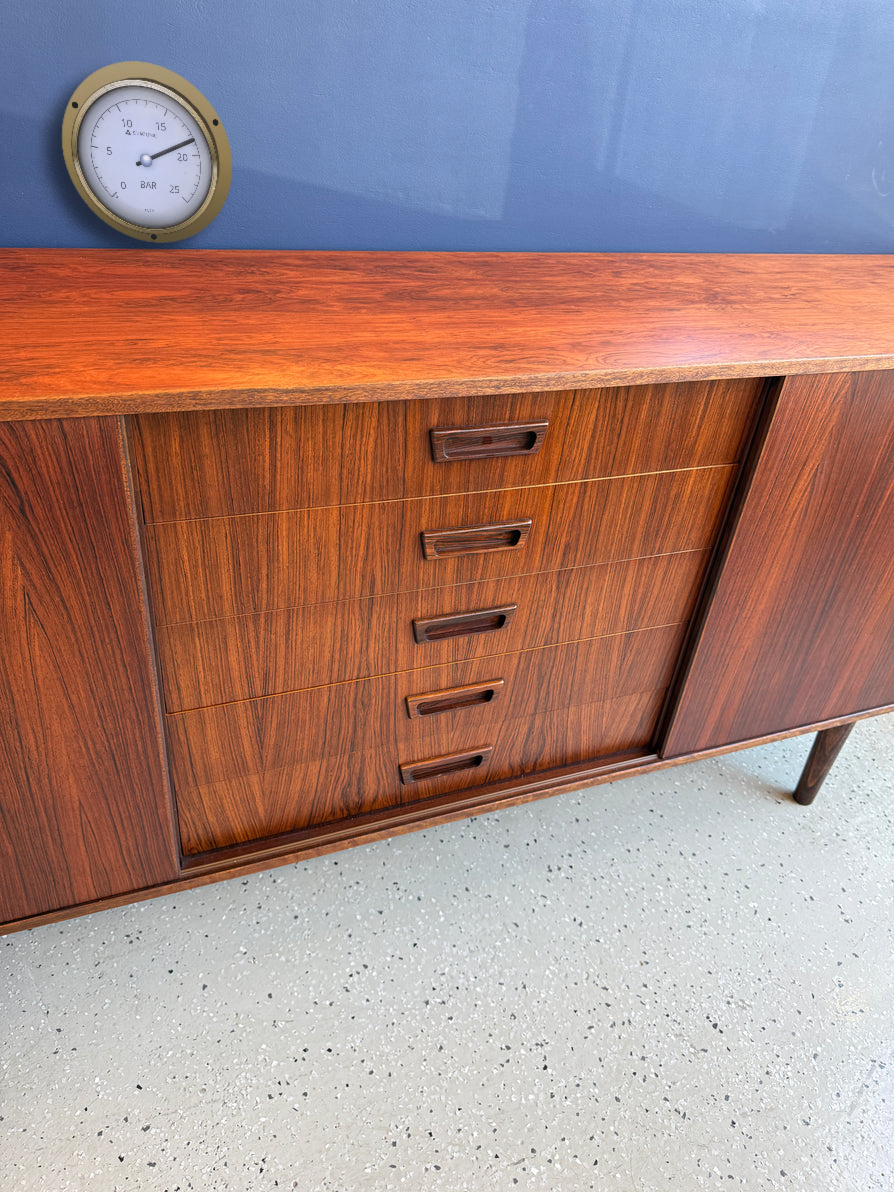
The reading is 18.5 bar
